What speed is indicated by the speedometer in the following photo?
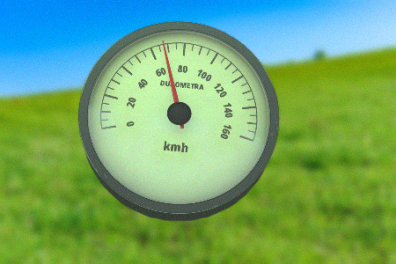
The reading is 67.5 km/h
